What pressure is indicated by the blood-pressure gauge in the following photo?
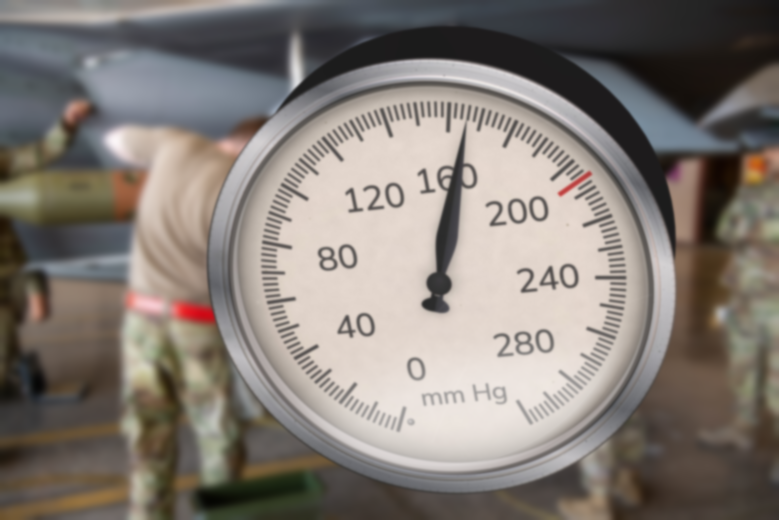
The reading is 166 mmHg
